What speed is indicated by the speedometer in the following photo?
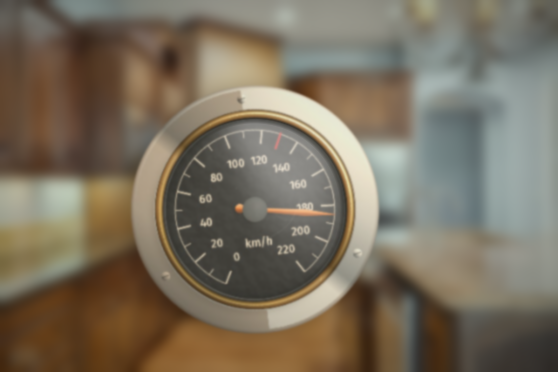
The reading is 185 km/h
